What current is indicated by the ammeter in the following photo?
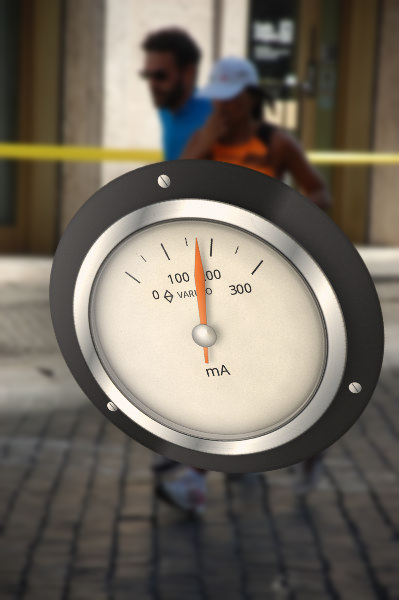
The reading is 175 mA
